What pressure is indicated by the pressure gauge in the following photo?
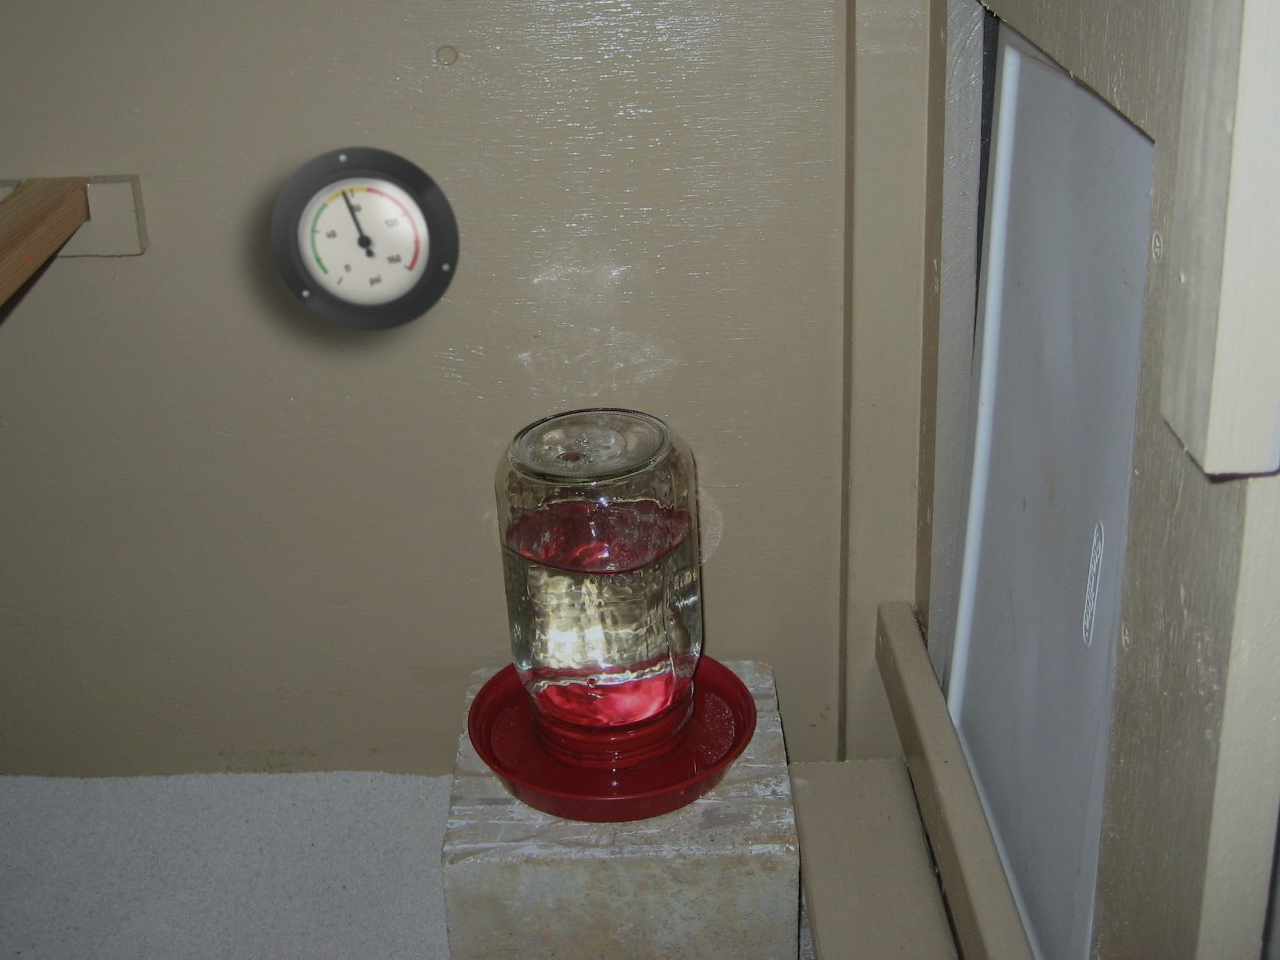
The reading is 75 psi
